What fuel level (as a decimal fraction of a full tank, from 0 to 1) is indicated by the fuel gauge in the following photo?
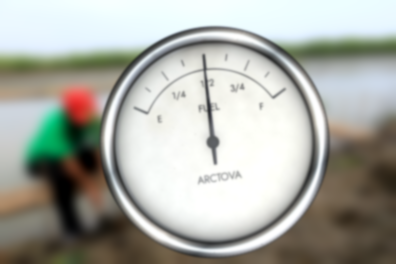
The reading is 0.5
